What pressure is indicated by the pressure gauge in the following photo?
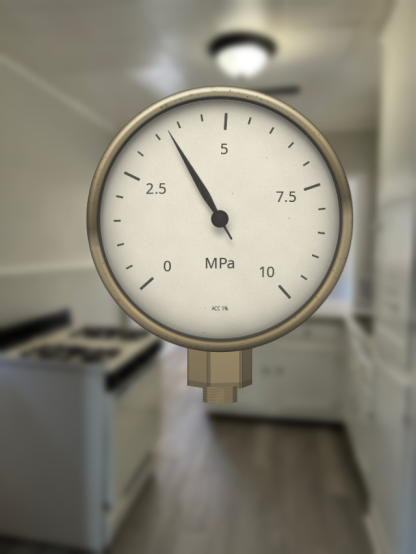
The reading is 3.75 MPa
